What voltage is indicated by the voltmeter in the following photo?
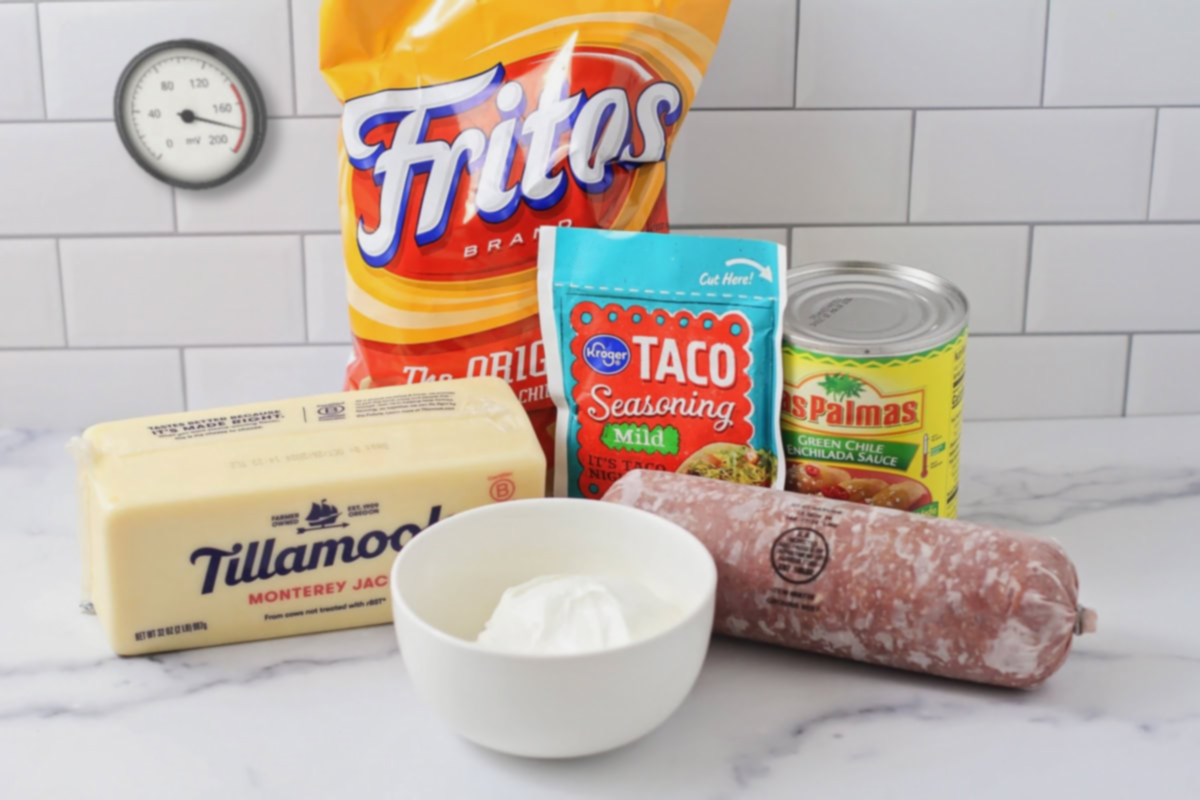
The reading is 180 mV
